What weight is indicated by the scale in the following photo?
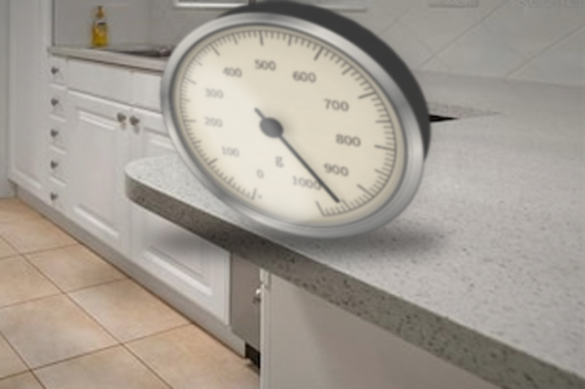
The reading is 950 g
